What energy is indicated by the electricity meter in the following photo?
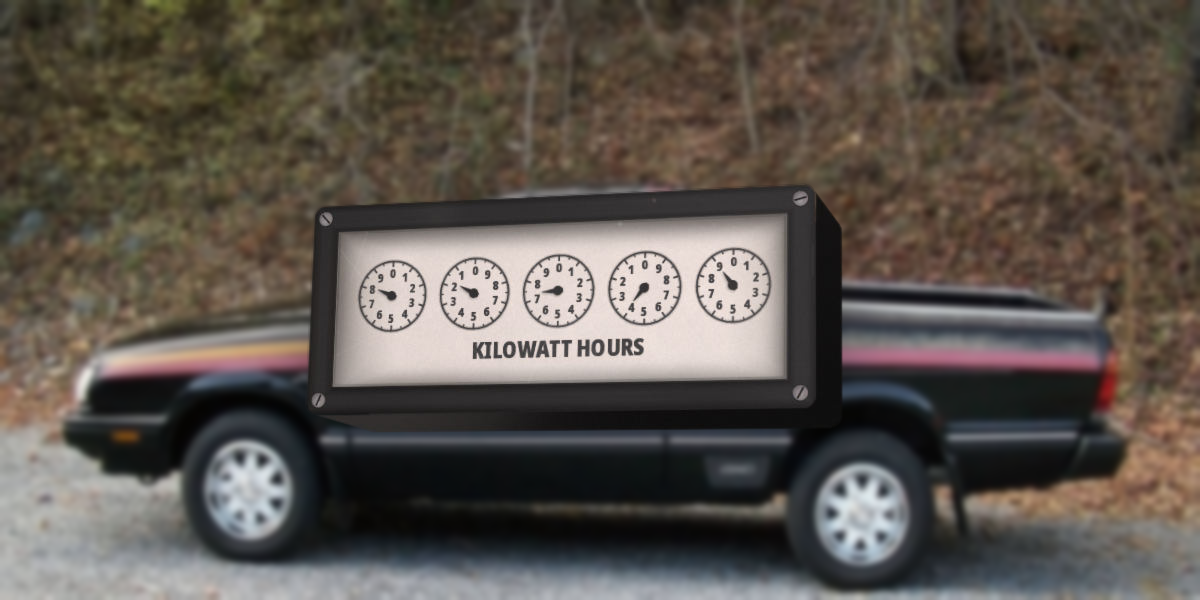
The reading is 81739 kWh
